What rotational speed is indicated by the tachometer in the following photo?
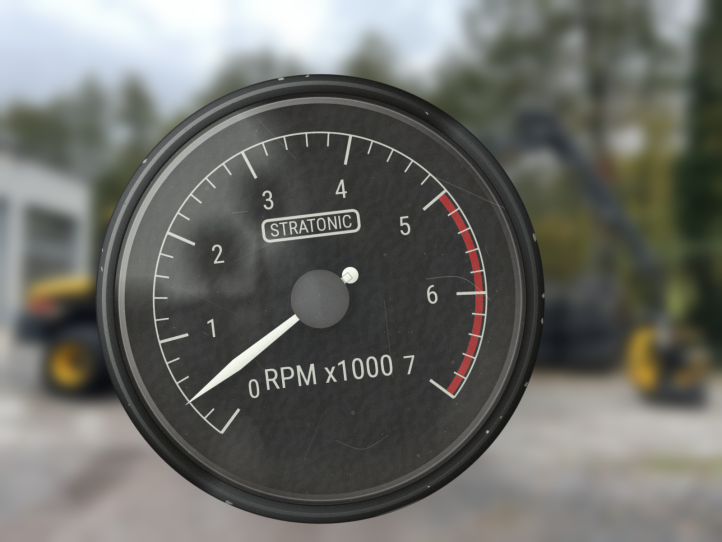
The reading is 400 rpm
